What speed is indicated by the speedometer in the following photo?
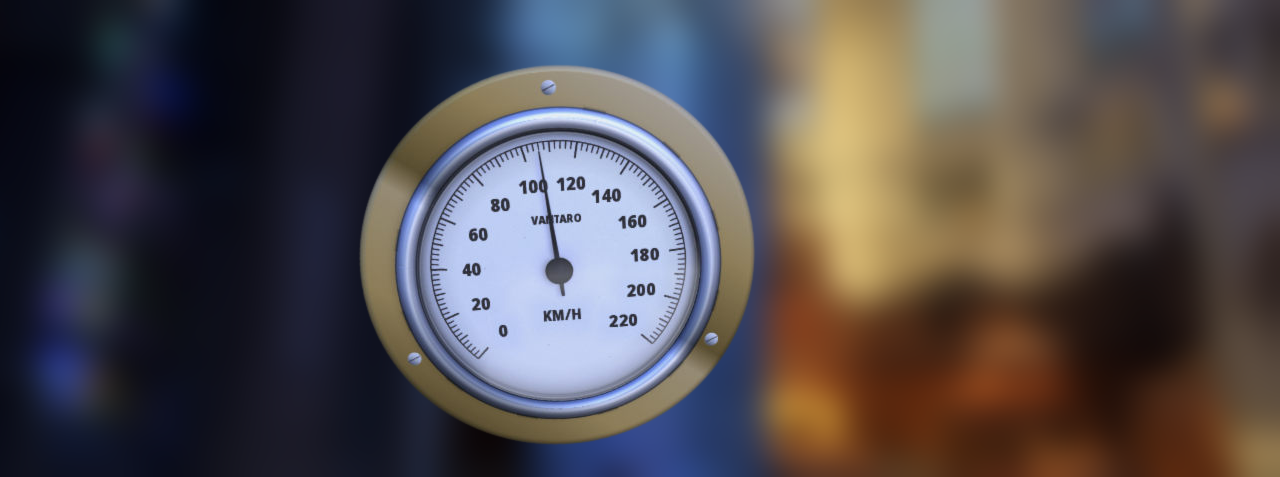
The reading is 106 km/h
